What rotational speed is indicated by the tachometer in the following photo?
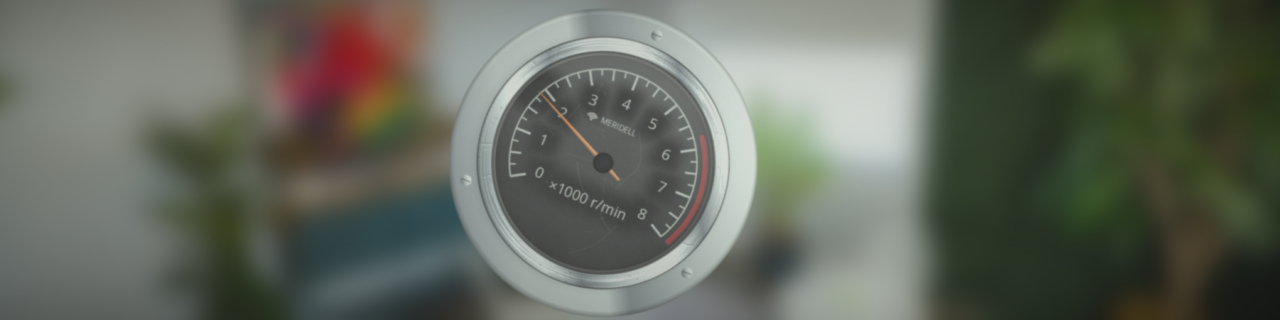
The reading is 1875 rpm
